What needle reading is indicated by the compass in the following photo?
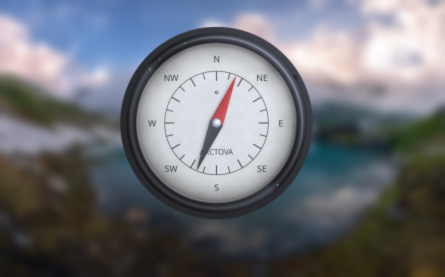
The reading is 22.5 °
